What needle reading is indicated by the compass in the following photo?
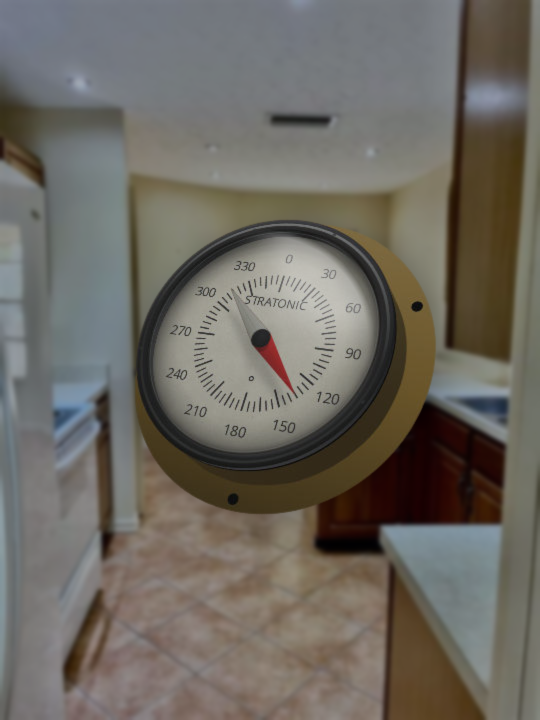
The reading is 135 °
